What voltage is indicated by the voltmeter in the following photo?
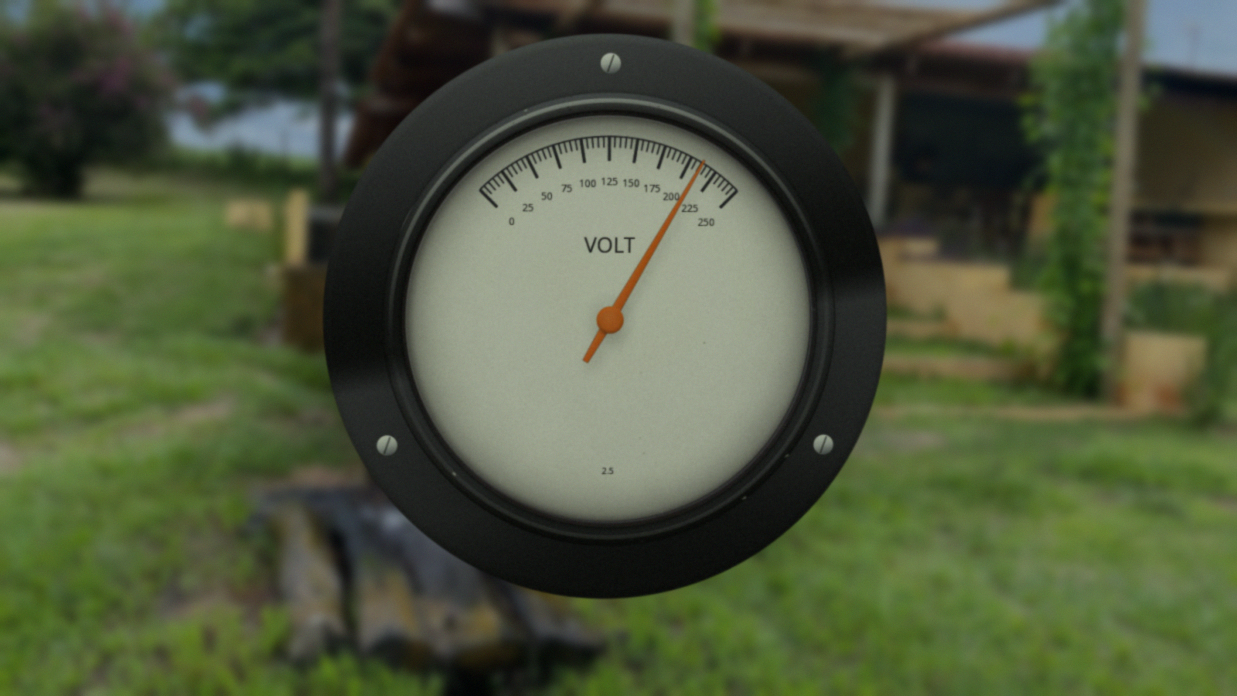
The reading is 210 V
